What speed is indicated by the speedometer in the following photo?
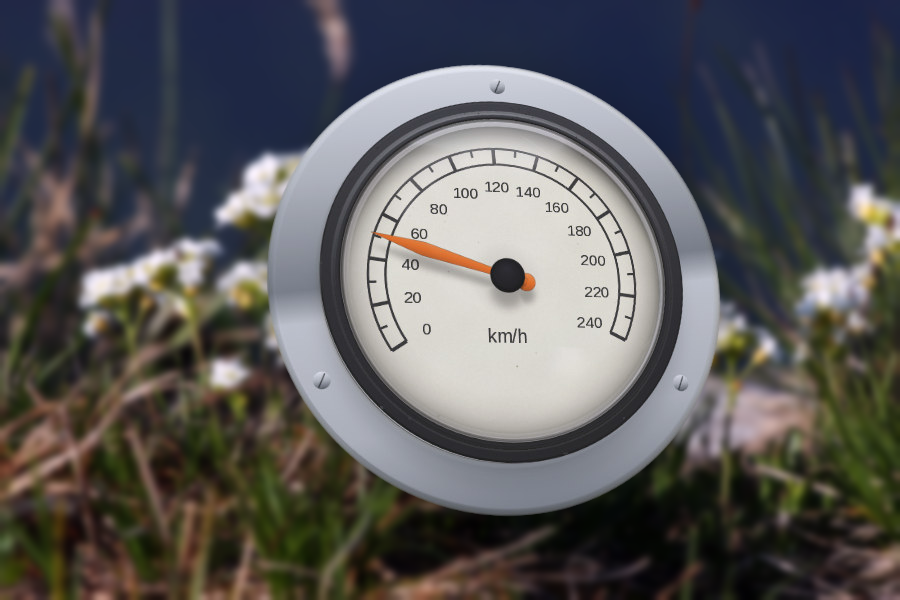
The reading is 50 km/h
